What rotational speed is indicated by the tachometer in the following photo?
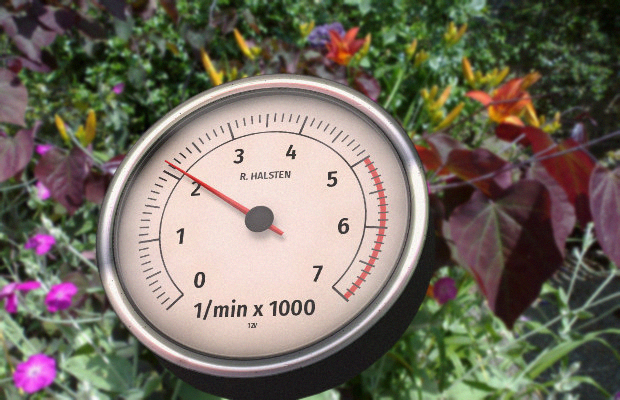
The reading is 2100 rpm
